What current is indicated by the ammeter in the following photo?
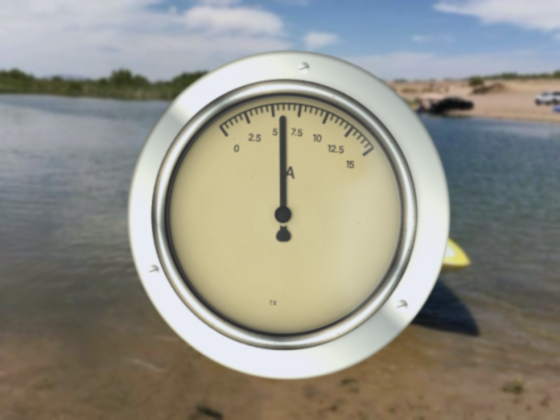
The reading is 6 A
